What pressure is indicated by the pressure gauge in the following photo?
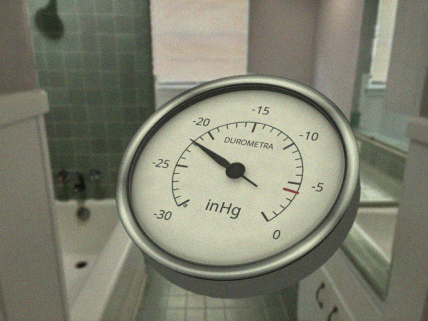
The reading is -22 inHg
